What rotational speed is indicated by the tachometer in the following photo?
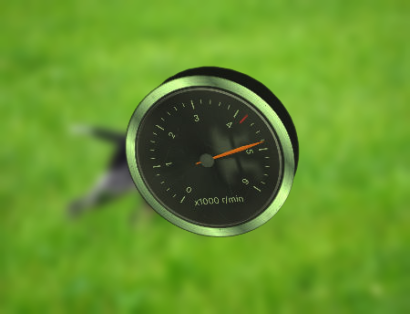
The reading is 4800 rpm
